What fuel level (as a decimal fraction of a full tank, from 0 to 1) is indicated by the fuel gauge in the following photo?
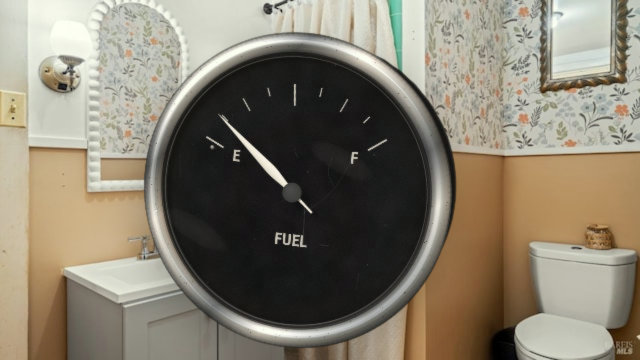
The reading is 0.125
